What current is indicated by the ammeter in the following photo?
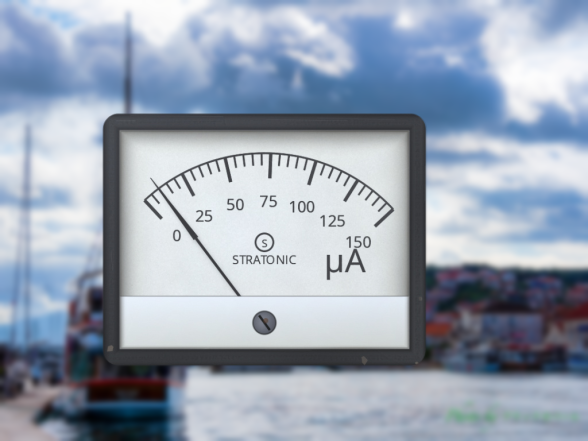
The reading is 10 µA
